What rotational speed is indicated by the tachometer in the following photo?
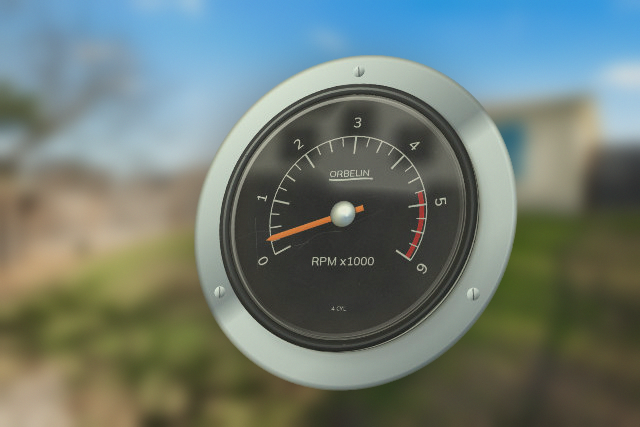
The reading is 250 rpm
